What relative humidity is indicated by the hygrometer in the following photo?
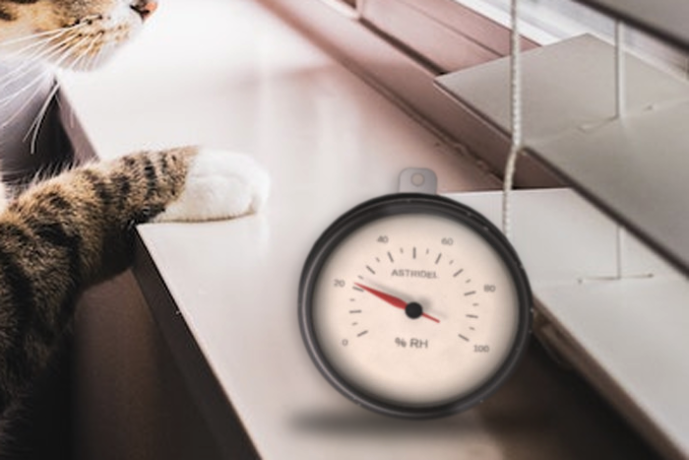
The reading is 22.5 %
